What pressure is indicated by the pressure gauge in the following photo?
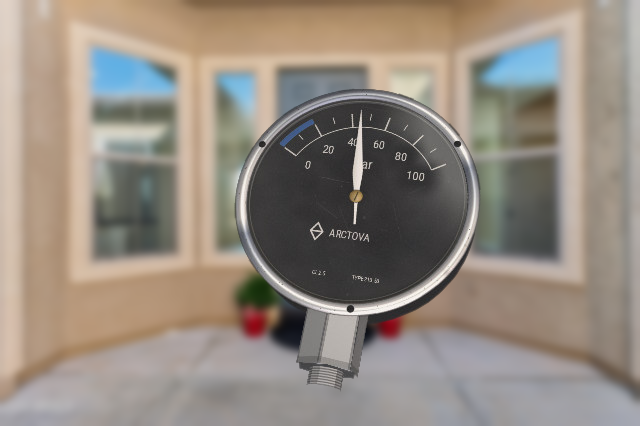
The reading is 45 bar
